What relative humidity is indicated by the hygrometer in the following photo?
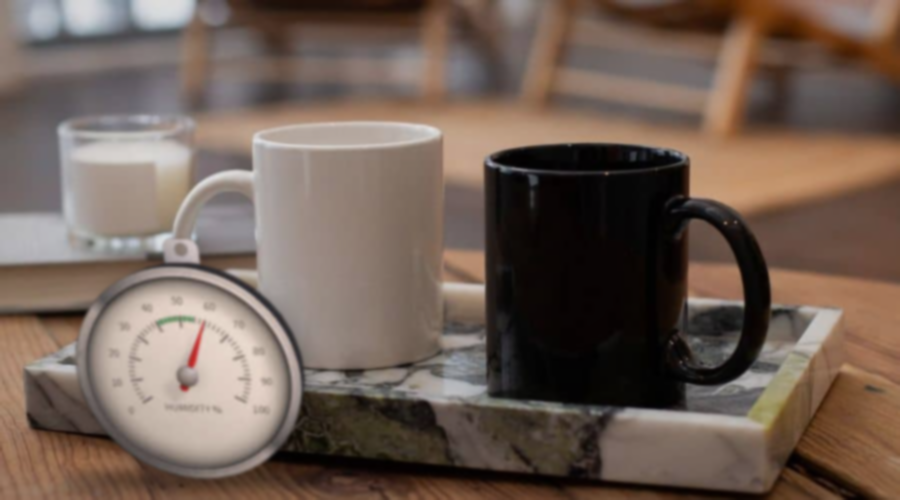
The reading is 60 %
